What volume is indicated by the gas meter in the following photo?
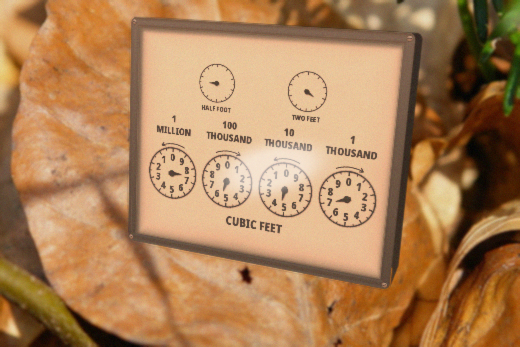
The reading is 754700 ft³
